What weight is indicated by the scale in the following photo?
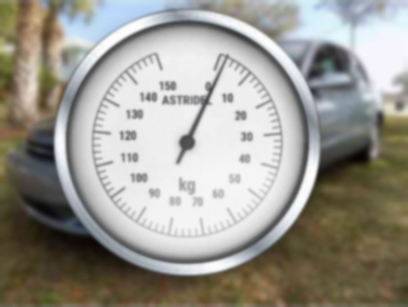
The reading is 2 kg
